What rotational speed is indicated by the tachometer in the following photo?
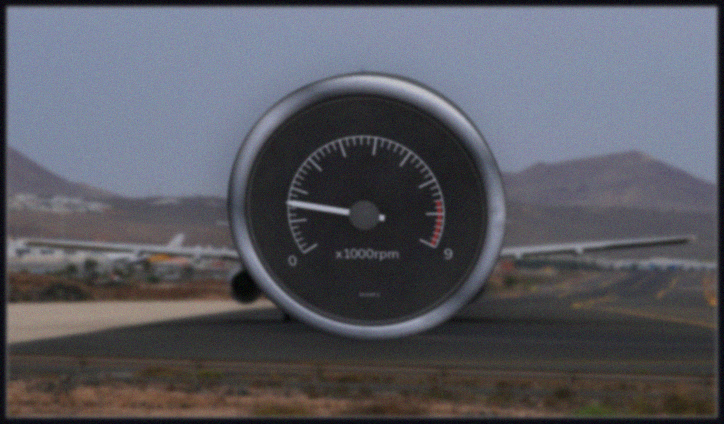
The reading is 1600 rpm
